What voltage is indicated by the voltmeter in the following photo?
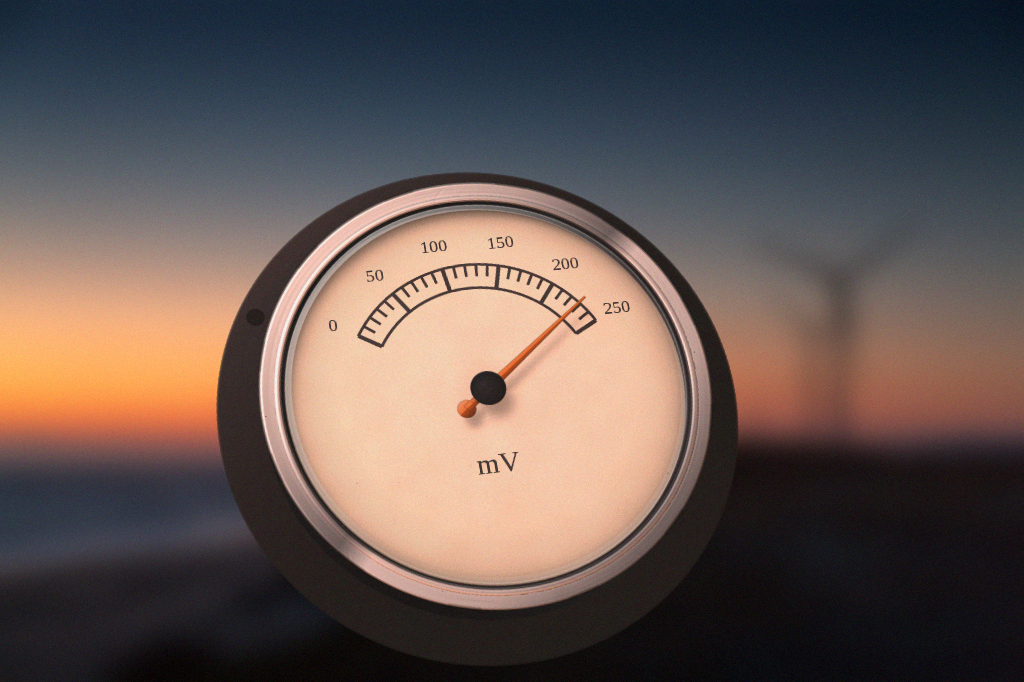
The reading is 230 mV
